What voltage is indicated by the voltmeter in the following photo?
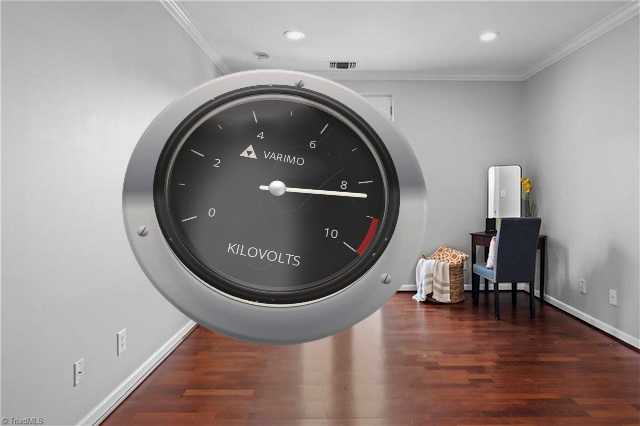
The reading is 8.5 kV
